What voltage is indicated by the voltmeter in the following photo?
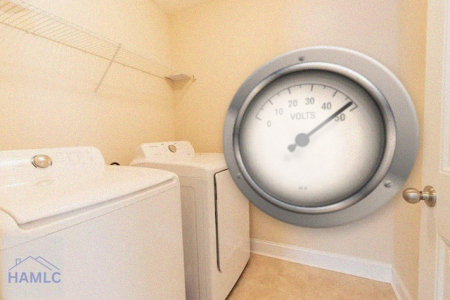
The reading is 47.5 V
